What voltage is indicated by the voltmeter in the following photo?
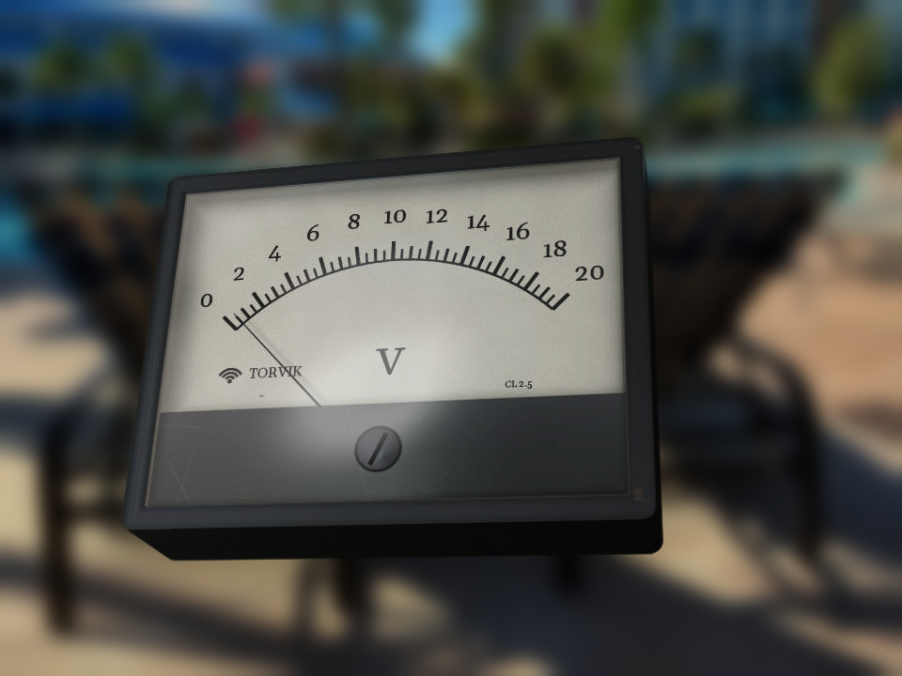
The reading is 0.5 V
